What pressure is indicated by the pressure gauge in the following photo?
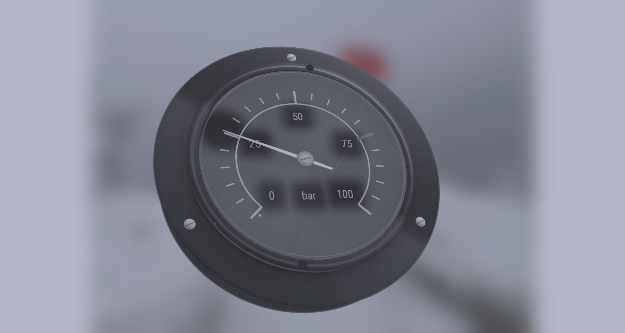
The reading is 25 bar
